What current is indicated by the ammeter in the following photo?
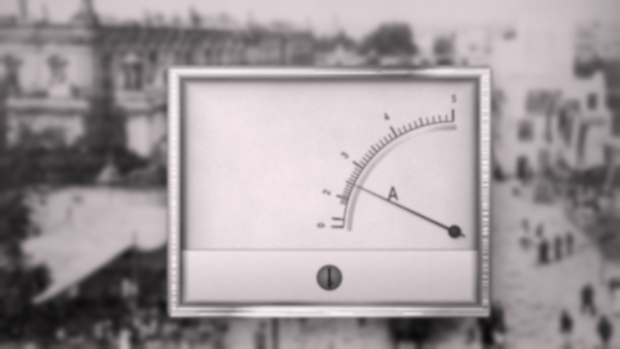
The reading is 2.5 A
